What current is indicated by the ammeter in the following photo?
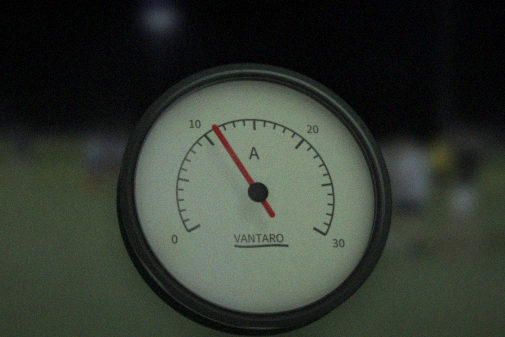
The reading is 11 A
